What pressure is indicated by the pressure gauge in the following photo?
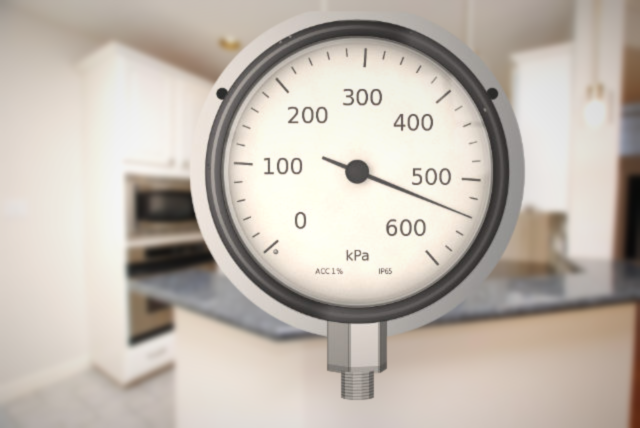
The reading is 540 kPa
